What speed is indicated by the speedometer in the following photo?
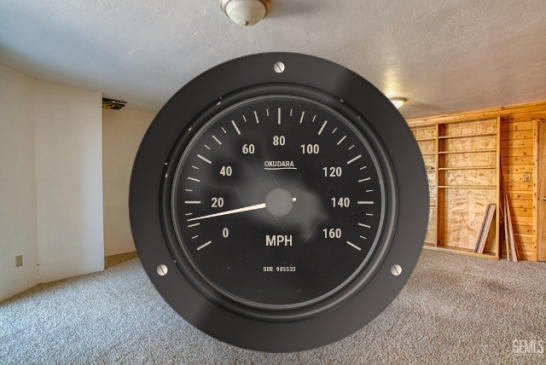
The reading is 12.5 mph
